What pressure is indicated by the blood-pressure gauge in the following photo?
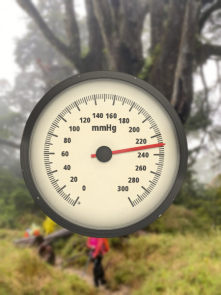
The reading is 230 mmHg
